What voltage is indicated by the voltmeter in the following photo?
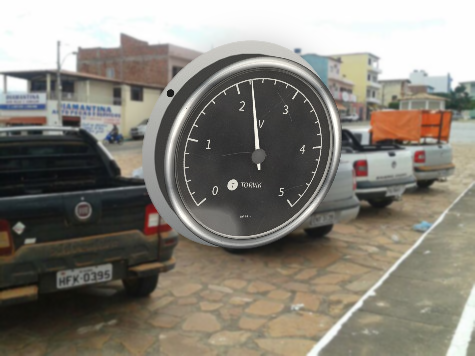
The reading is 2.2 V
